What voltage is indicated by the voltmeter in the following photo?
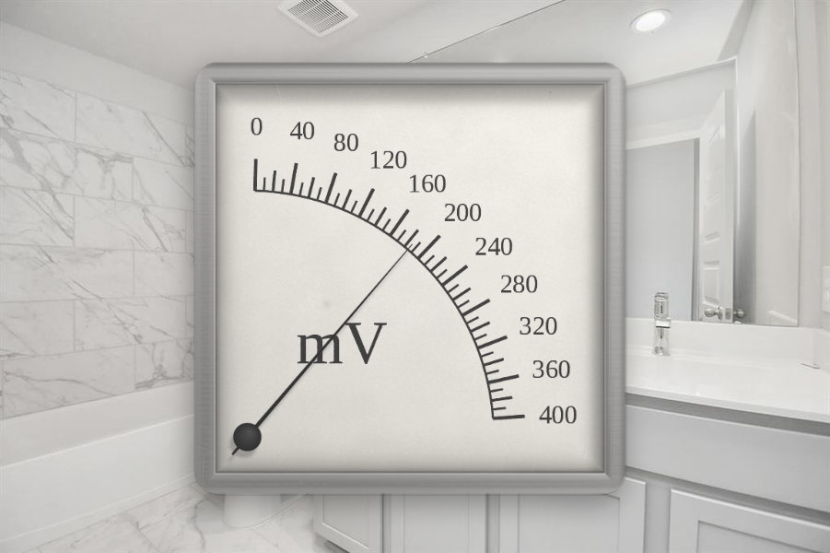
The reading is 185 mV
